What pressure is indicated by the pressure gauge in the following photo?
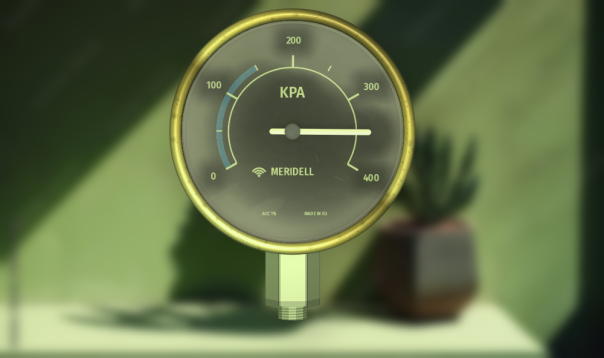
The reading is 350 kPa
